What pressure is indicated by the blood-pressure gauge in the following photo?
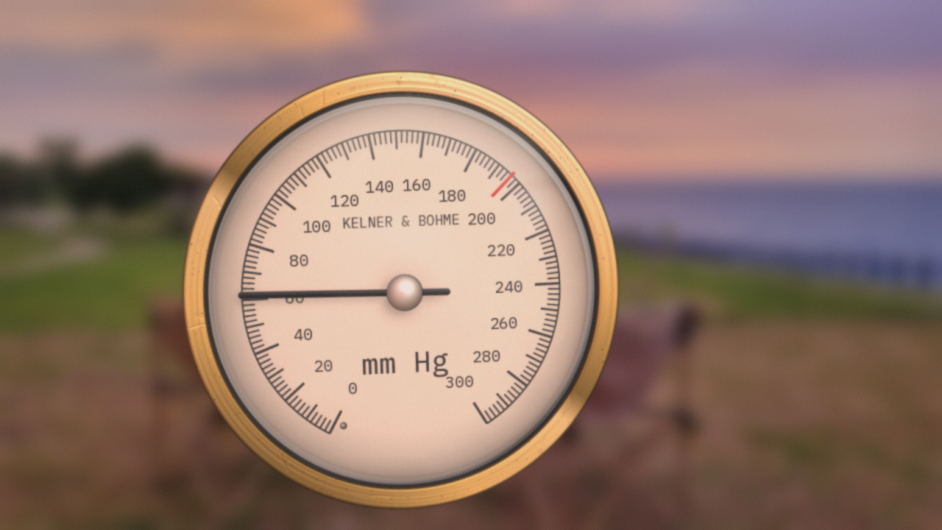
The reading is 62 mmHg
